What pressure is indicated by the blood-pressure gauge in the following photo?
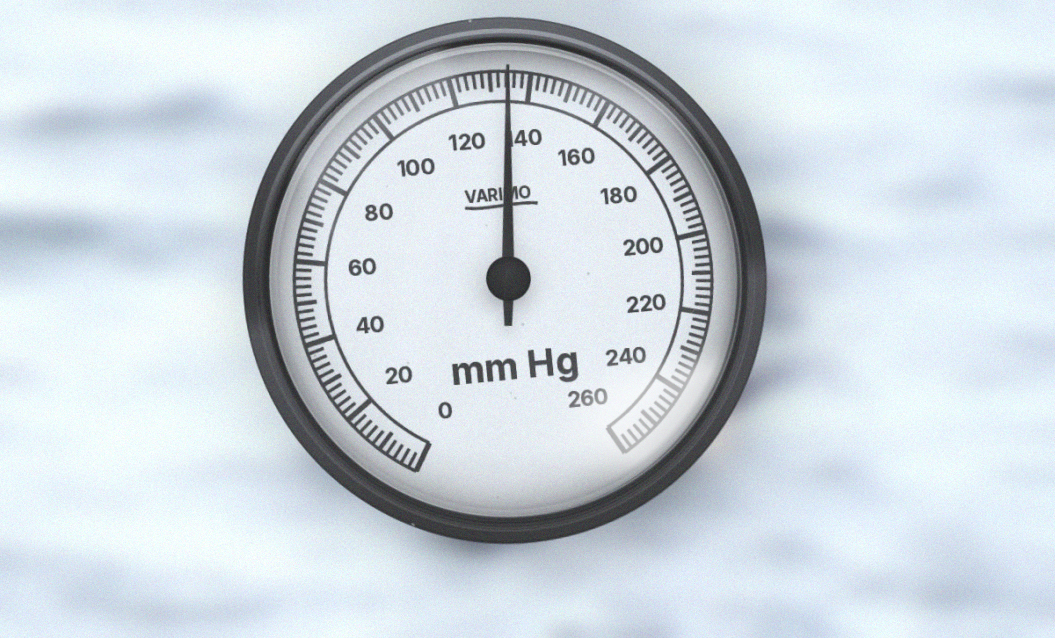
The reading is 134 mmHg
